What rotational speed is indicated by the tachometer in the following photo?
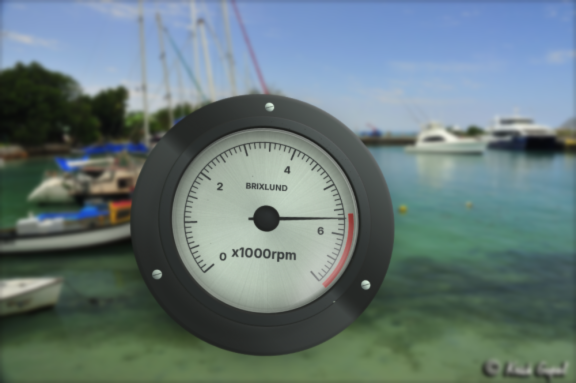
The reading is 5700 rpm
